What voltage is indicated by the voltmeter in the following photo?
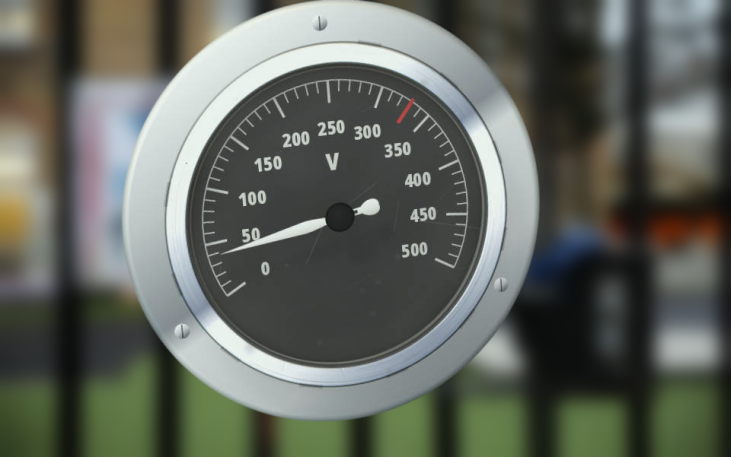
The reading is 40 V
